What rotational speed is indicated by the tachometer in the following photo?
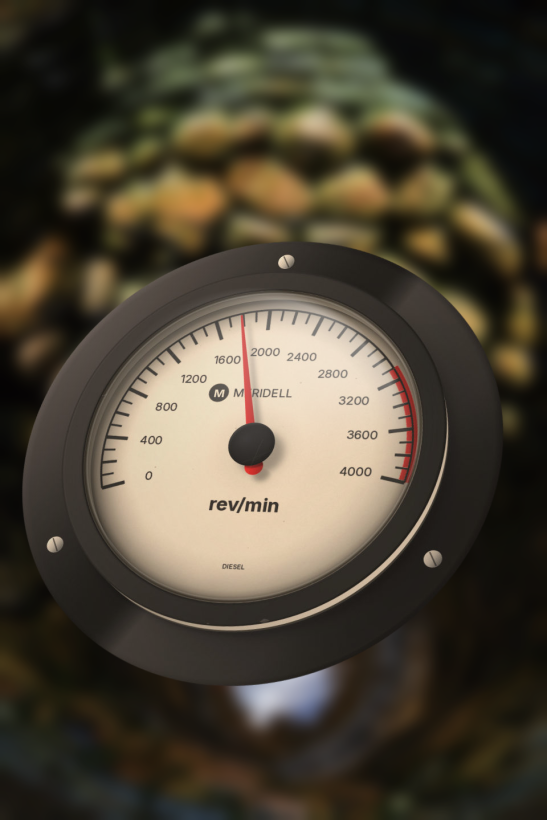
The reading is 1800 rpm
